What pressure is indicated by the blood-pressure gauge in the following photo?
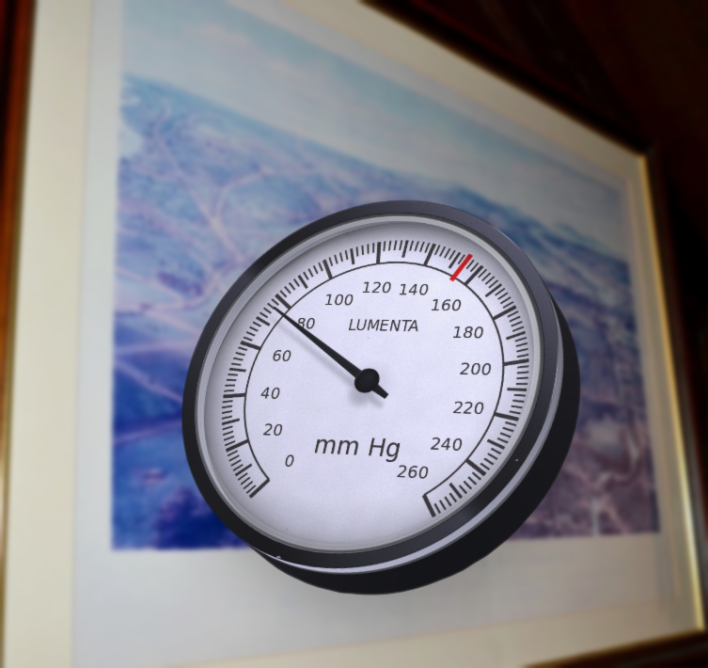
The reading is 76 mmHg
